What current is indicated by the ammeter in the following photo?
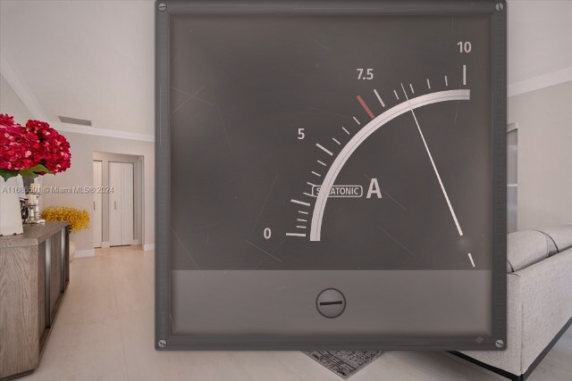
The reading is 8.25 A
